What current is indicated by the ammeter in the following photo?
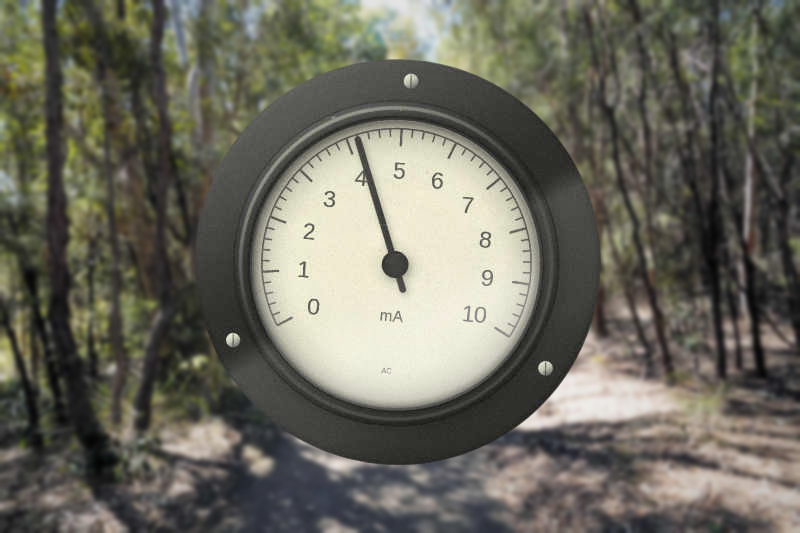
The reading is 4.2 mA
